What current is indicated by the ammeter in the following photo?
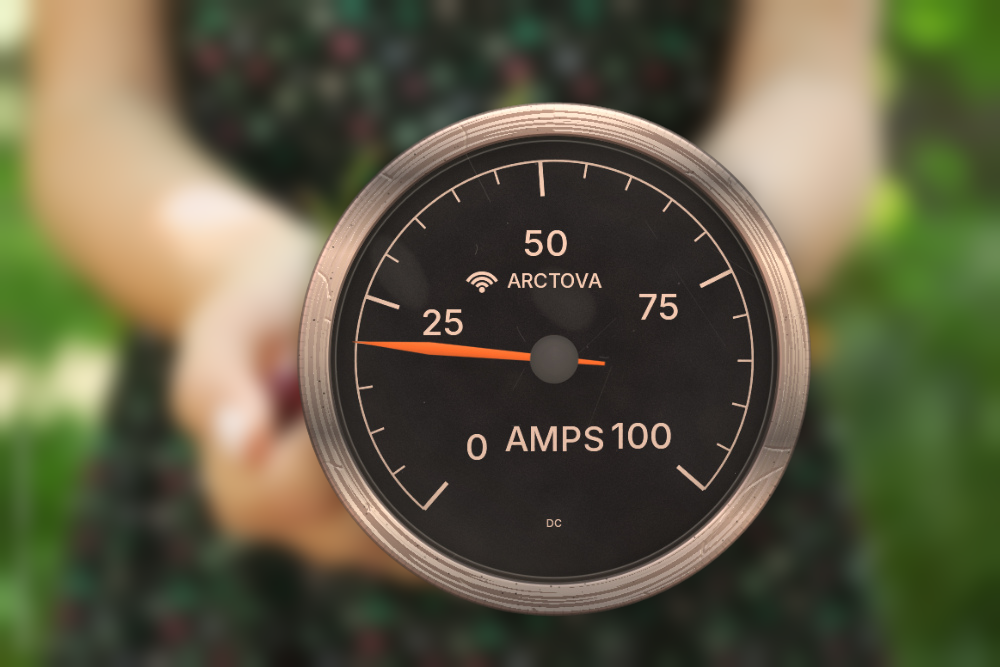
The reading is 20 A
